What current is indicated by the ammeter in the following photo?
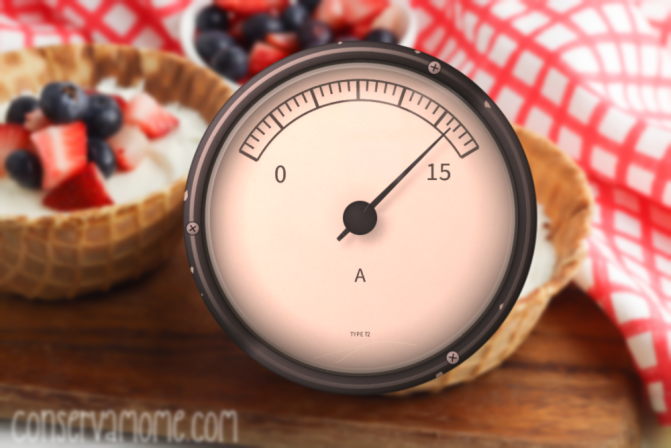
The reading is 13.25 A
